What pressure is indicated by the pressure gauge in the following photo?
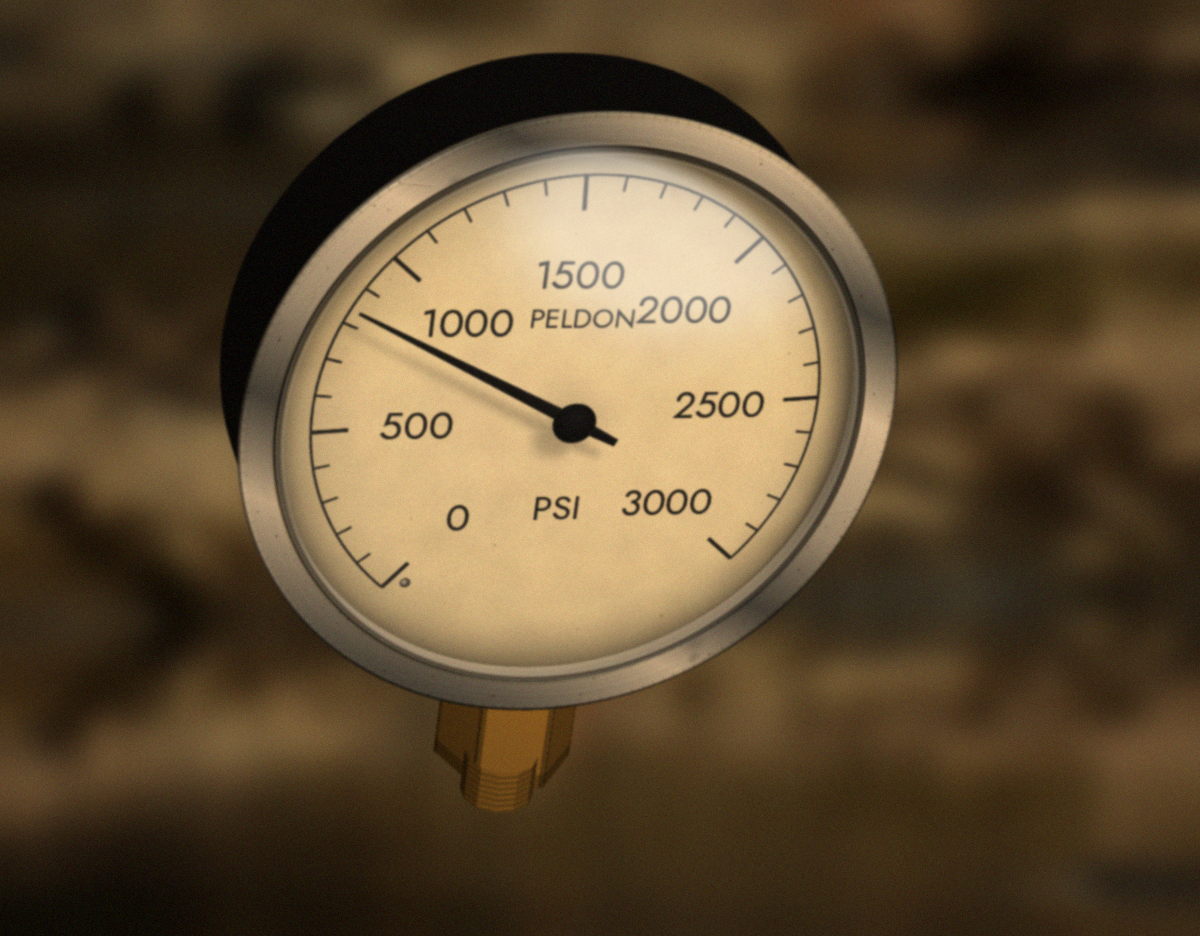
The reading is 850 psi
